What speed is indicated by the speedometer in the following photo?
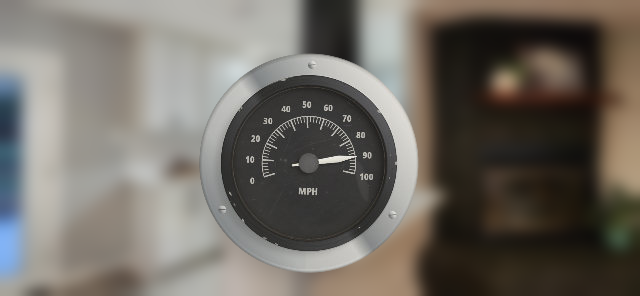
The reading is 90 mph
